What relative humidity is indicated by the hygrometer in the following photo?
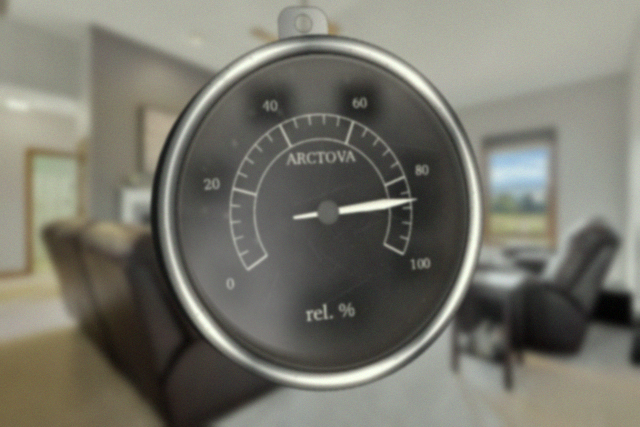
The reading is 86 %
